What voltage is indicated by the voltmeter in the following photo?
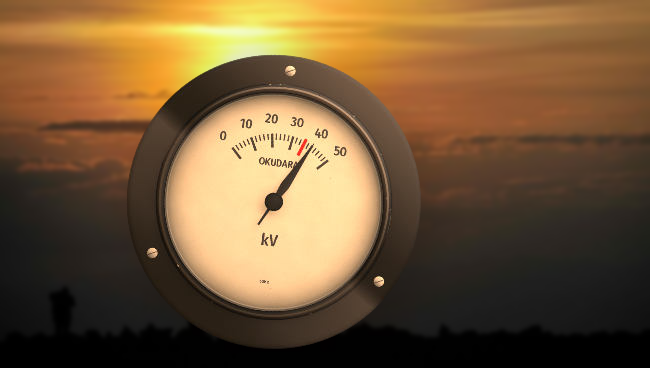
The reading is 40 kV
